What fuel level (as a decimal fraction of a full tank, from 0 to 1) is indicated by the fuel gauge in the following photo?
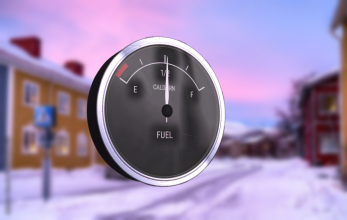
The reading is 0.5
